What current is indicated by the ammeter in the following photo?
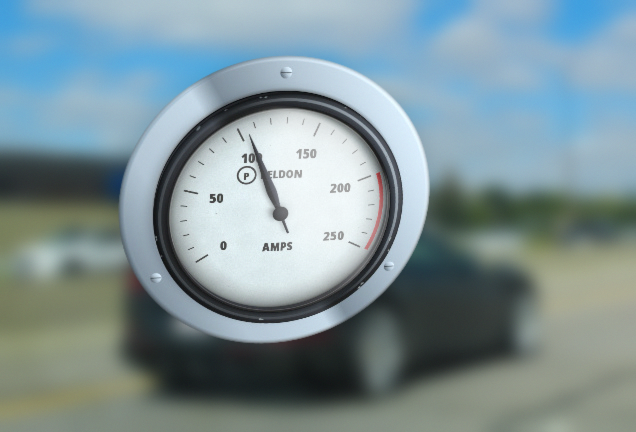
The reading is 105 A
